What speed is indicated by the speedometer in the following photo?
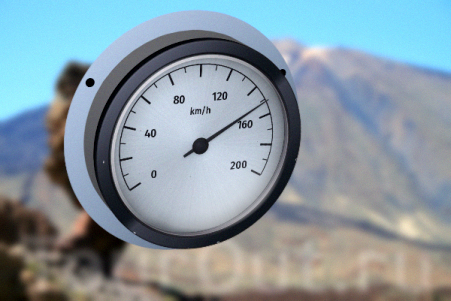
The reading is 150 km/h
